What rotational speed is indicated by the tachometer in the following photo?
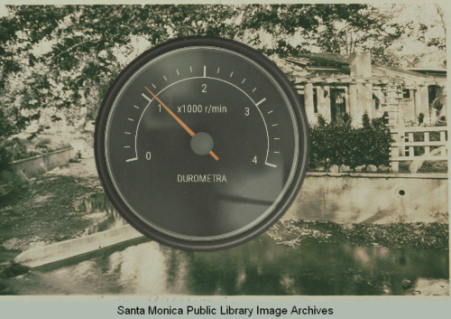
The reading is 1100 rpm
